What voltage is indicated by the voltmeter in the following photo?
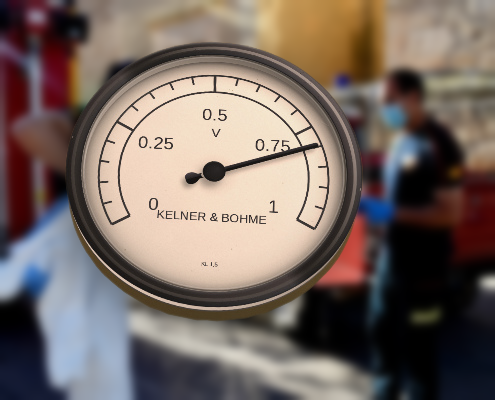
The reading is 0.8 V
